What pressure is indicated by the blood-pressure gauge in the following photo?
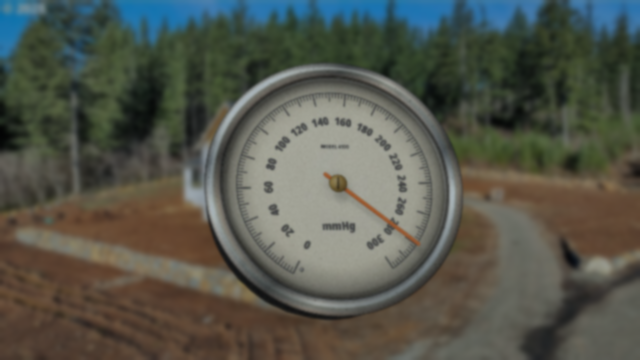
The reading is 280 mmHg
